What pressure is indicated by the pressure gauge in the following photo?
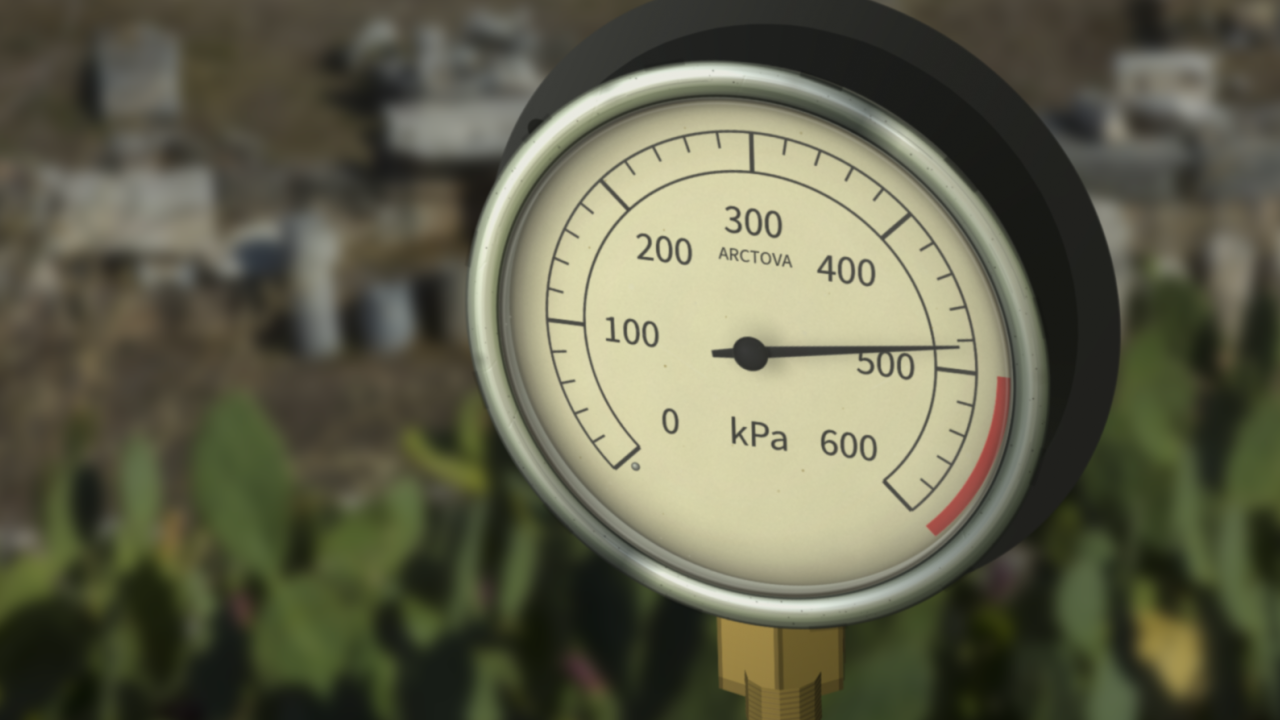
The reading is 480 kPa
